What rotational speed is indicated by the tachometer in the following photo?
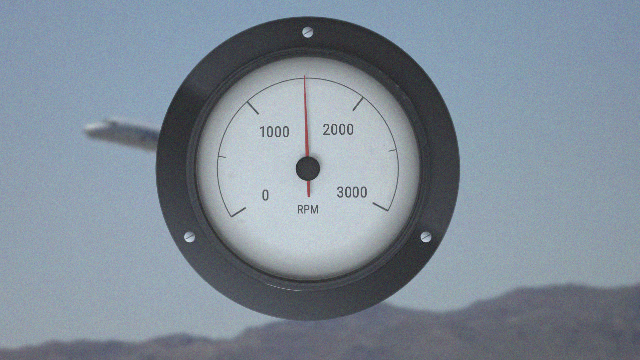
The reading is 1500 rpm
